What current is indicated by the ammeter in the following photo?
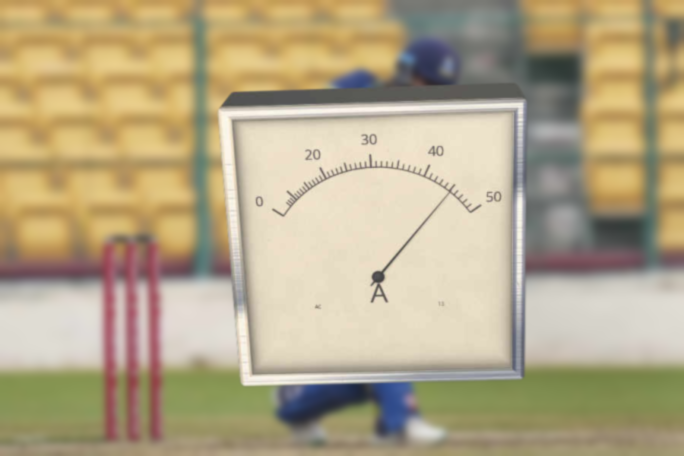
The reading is 45 A
